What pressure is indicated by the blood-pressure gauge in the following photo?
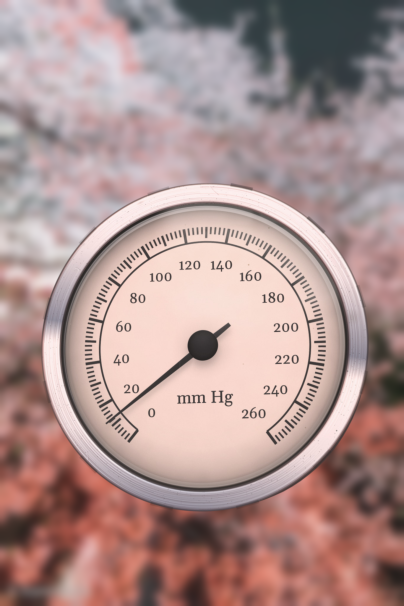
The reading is 12 mmHg
